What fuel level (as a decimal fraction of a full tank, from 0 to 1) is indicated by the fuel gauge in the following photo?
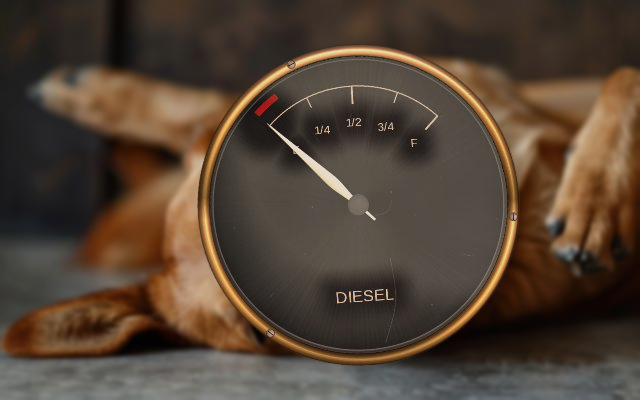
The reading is 0
